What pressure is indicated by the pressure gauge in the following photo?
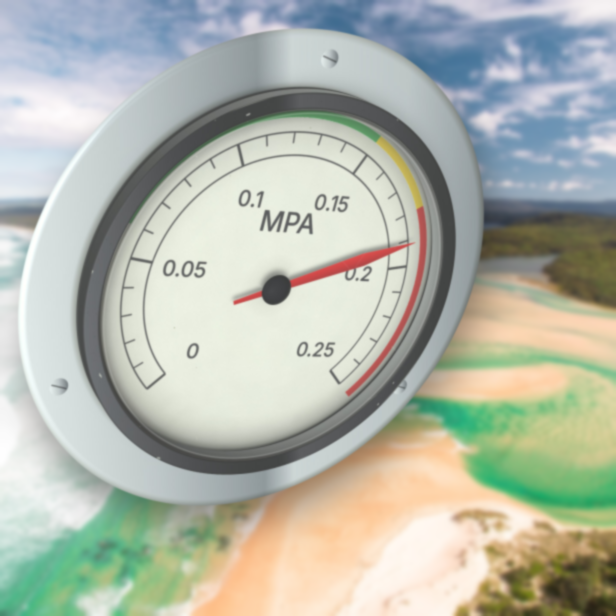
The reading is 0.19 MPa
